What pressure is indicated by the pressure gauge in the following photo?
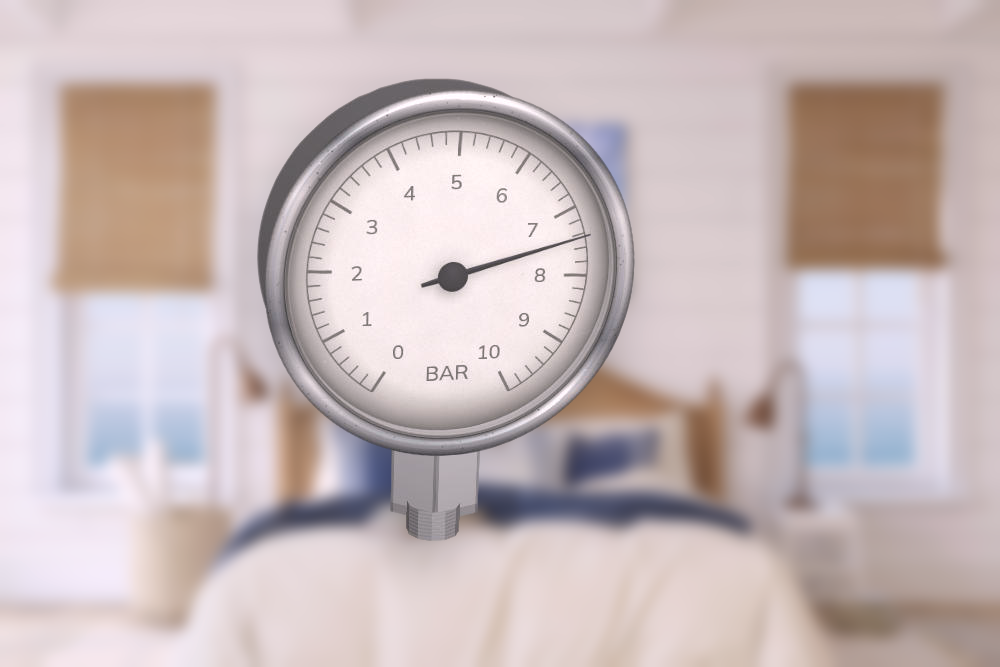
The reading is 7.4 bar
